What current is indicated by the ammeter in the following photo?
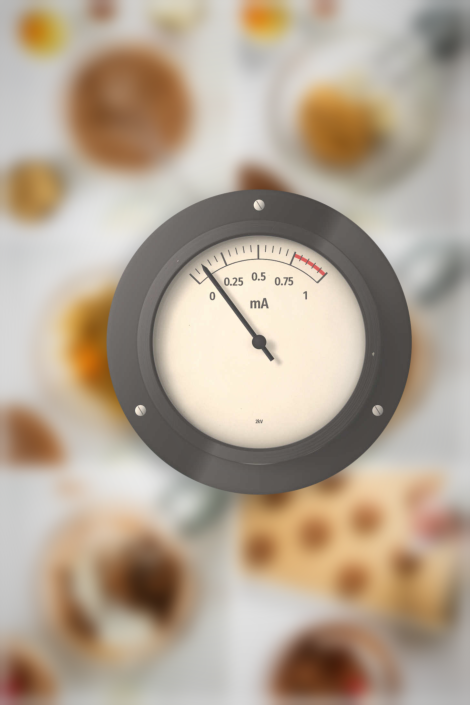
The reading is 0.1 mA
